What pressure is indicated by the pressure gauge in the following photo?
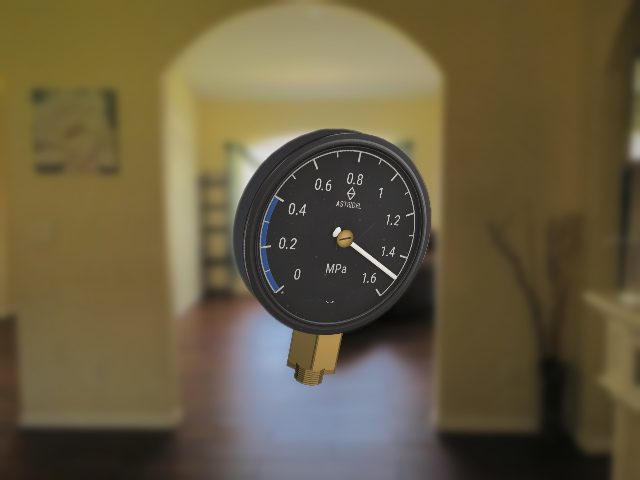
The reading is 1.5 MPa
